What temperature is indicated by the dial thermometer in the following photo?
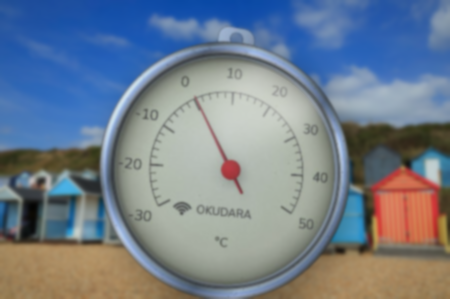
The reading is 0 °C
